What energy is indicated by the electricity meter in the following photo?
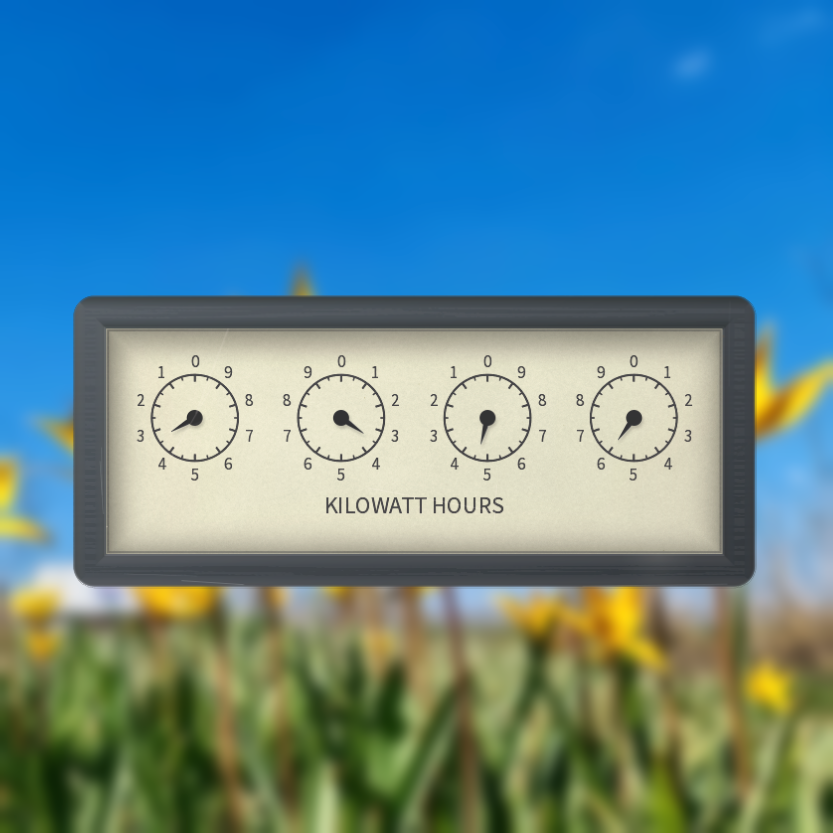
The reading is 3346 kWh
